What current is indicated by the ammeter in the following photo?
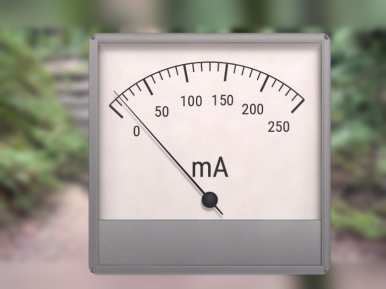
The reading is 15 mA
